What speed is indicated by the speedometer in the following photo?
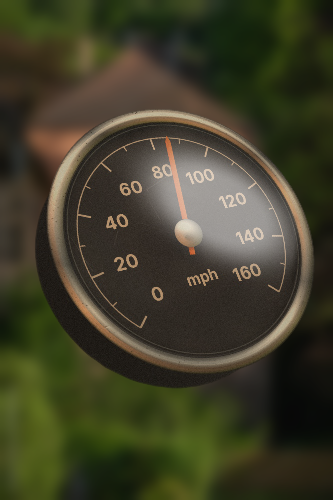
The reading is 85 mph
